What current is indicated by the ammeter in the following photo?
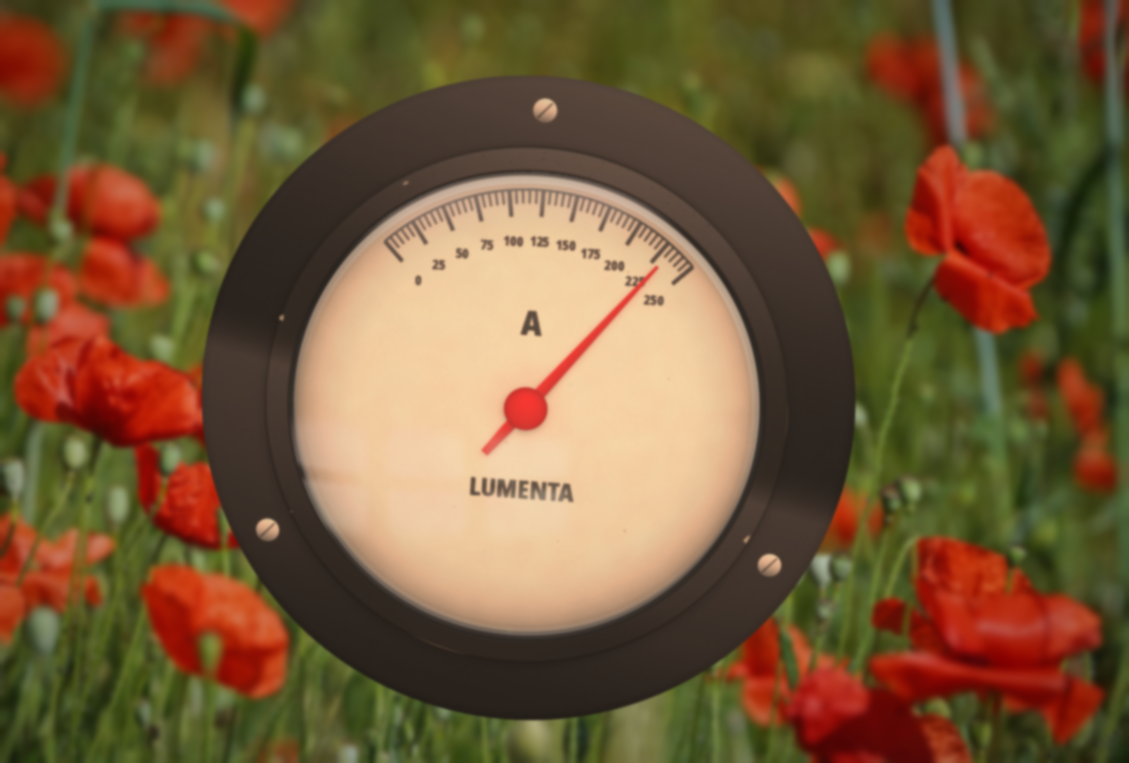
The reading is 230 A
